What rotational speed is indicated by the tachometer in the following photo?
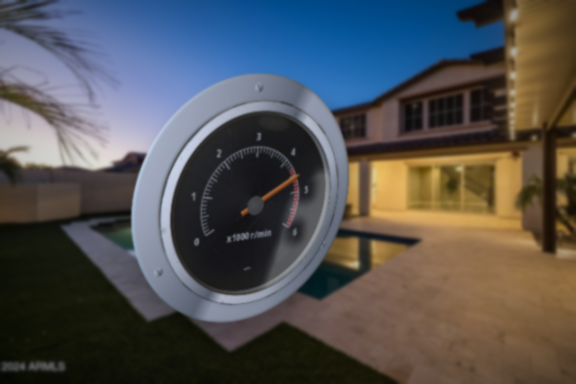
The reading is 4500 rpm
